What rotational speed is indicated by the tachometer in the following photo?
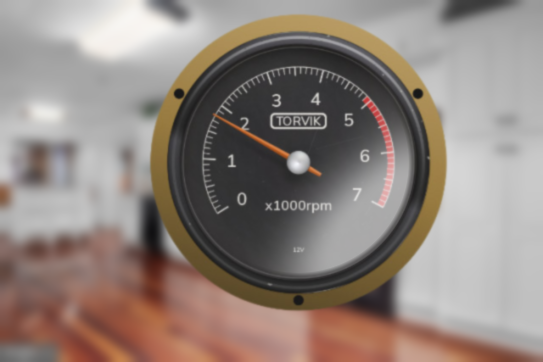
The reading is 1800 rpm
